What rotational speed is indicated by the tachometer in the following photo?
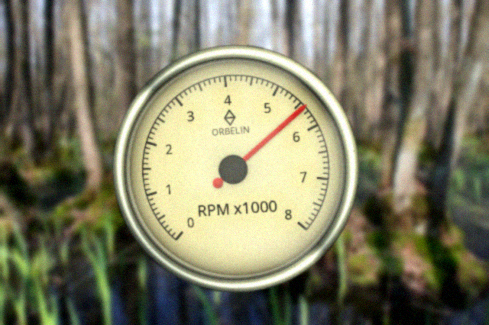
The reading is 5600 rpm
